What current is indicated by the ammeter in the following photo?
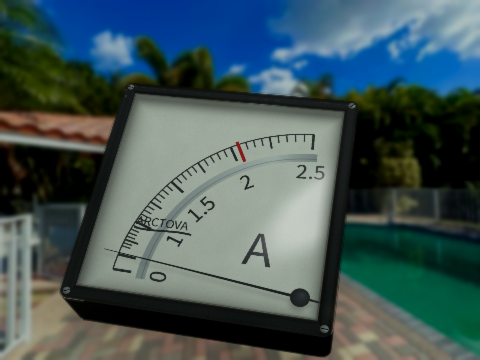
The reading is 0.5 A
